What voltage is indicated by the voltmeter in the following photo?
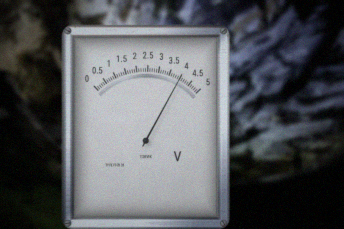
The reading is 4 V
